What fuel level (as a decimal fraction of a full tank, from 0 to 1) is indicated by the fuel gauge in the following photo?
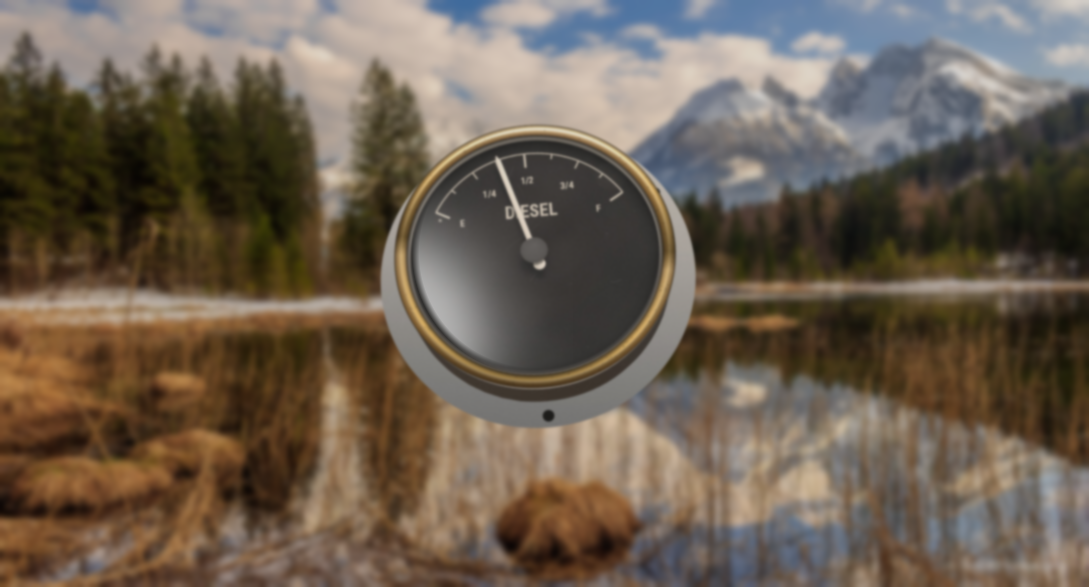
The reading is 0.375
